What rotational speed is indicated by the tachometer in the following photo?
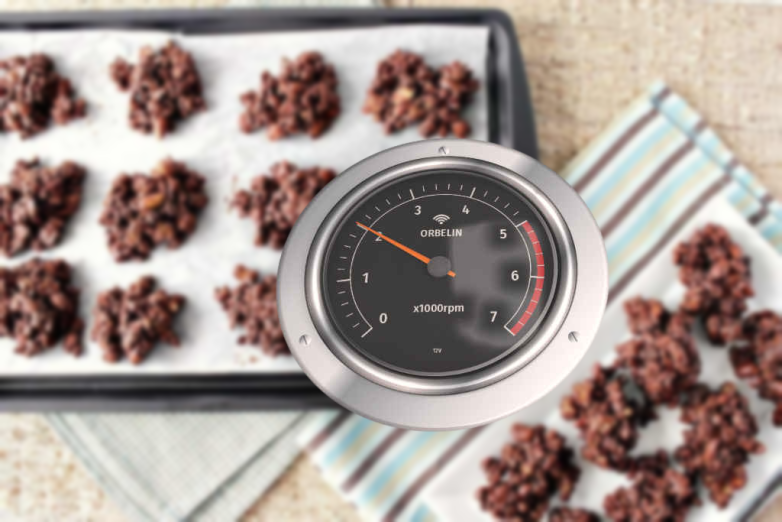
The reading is 2000 rpm
